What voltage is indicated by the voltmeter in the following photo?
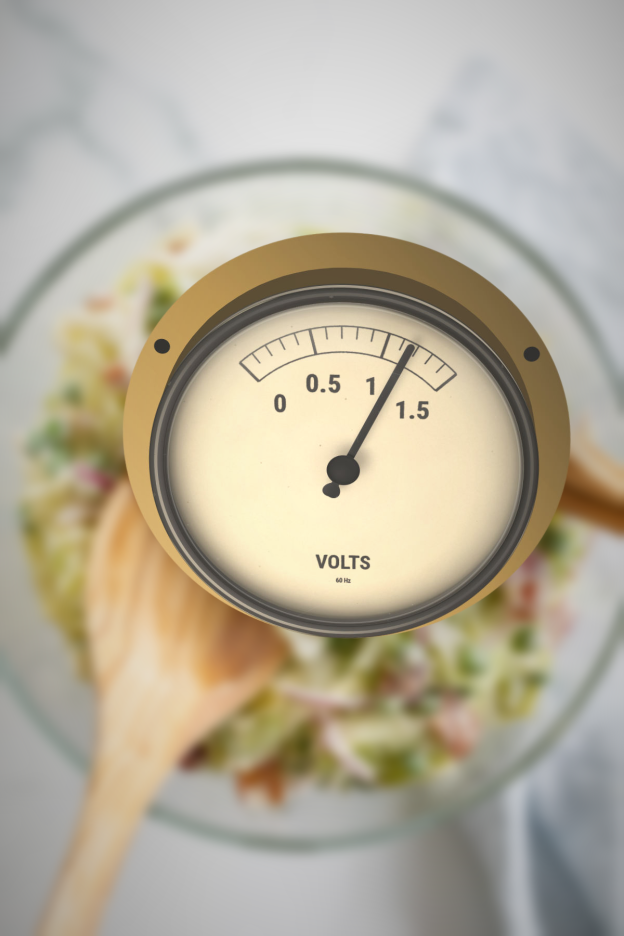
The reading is 1.15 V
